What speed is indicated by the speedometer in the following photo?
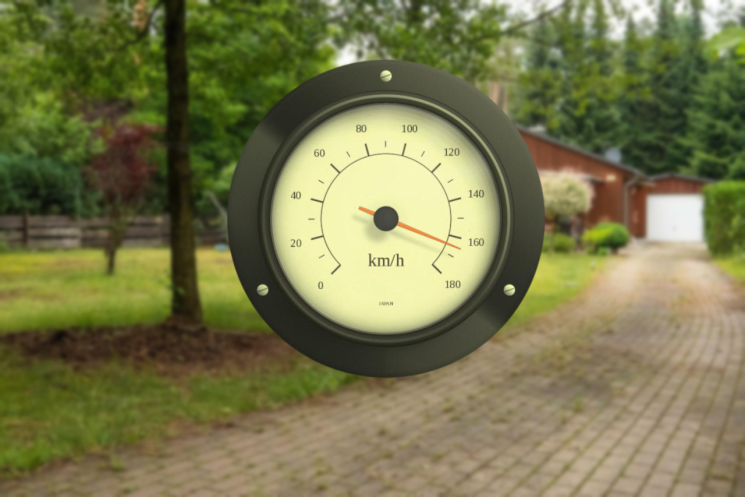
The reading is 165 km/h
